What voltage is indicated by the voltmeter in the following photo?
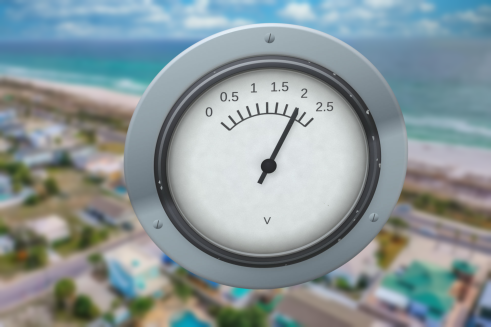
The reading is 2 V
